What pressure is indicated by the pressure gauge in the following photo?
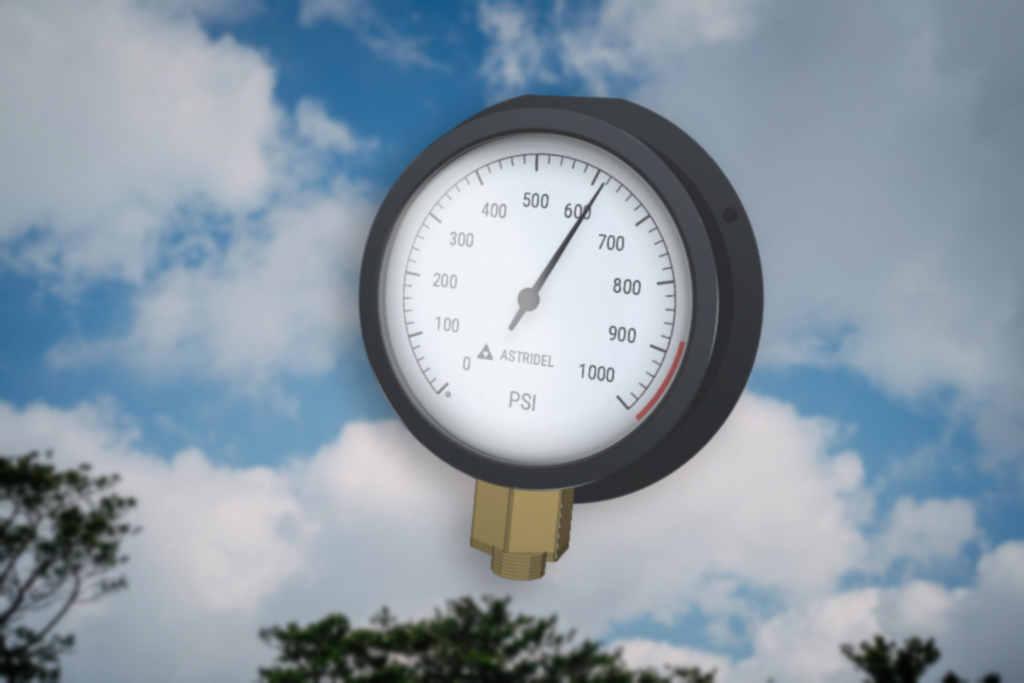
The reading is 620 psi
